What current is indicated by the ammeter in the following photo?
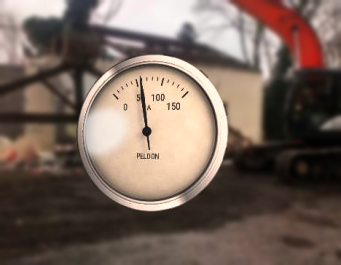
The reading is 60 A
